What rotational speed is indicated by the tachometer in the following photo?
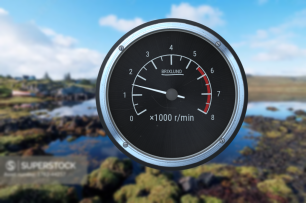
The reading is 1500 rpm
